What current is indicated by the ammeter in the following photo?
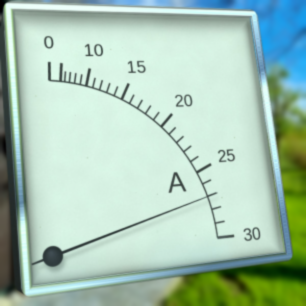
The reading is 27 A
